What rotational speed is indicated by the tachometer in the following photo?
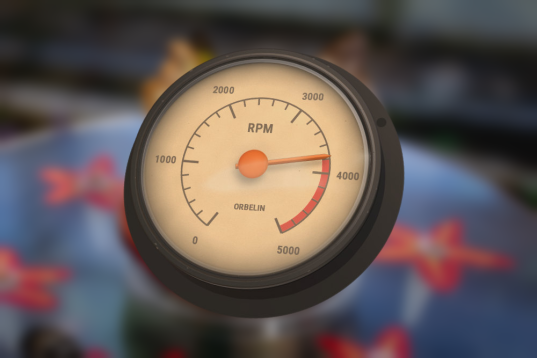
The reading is 3800 rpm
